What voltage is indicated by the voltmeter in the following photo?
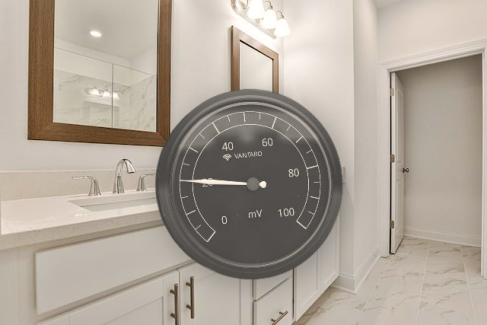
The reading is 20 mV
